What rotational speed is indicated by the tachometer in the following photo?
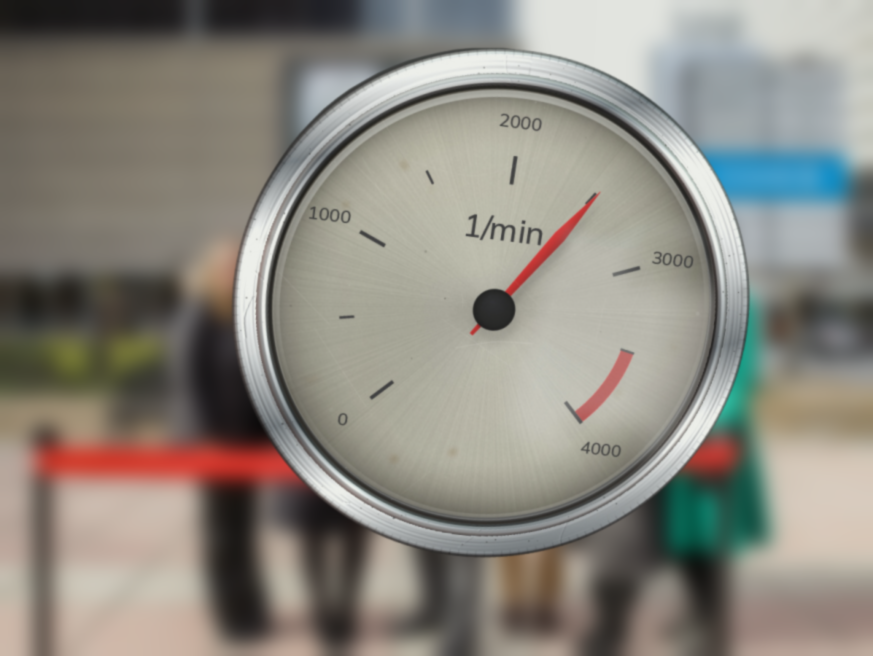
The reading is 2500 rpm
